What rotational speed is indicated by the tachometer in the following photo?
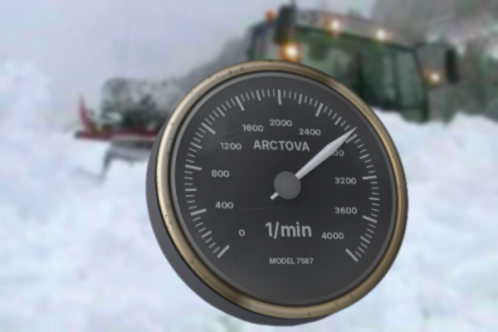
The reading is 2750 rpm
